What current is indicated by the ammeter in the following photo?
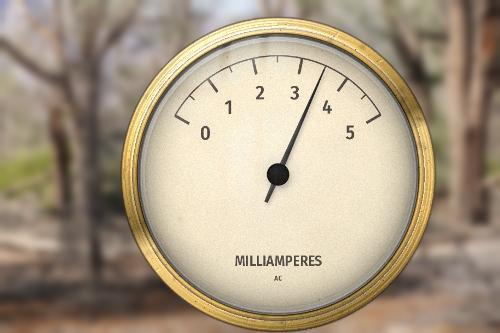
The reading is 3.5 mA
